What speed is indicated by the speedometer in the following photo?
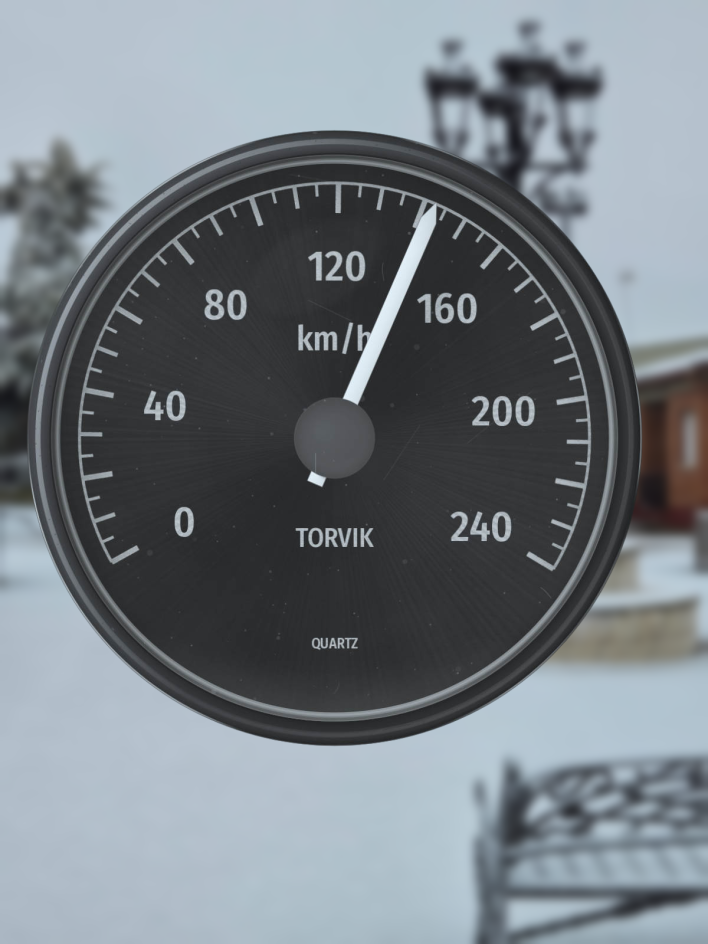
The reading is 142.5 km/h
